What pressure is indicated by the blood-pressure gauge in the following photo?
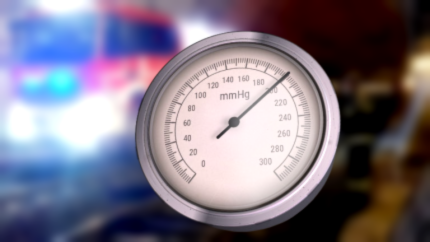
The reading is 200 mmHg
